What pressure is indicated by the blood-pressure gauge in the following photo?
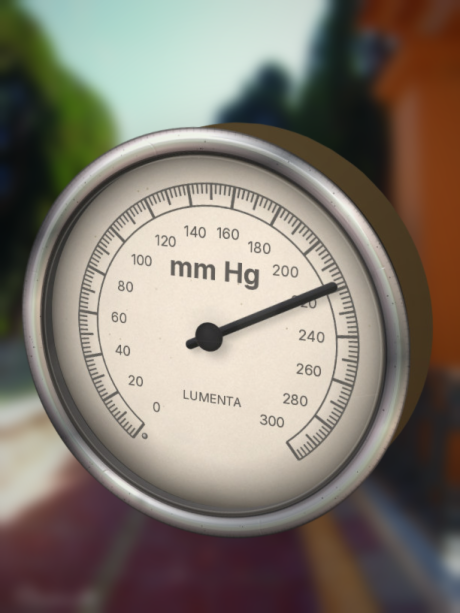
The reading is 218 mmHg
